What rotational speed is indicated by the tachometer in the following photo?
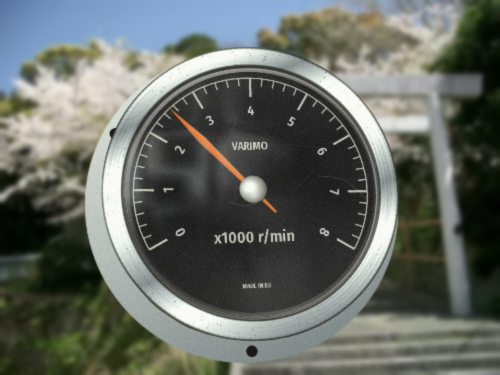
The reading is 2500 rpm
